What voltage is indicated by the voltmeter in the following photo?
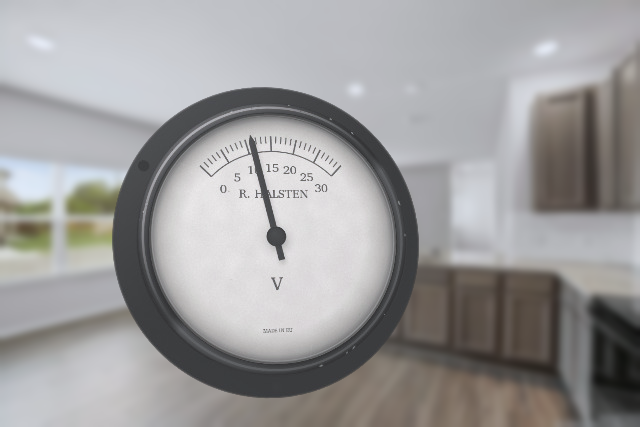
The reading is 11 V
